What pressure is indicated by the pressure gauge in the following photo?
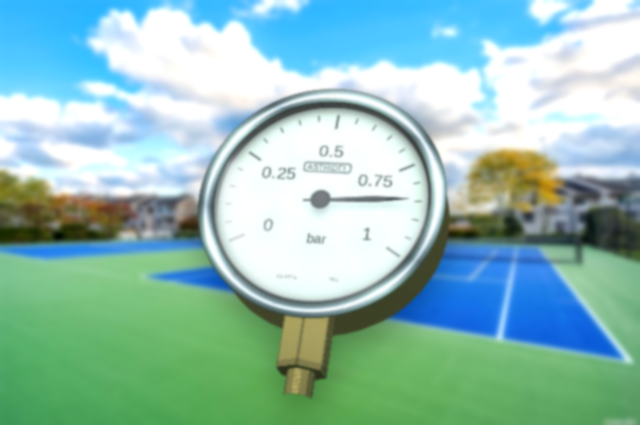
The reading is 0.85 bar
